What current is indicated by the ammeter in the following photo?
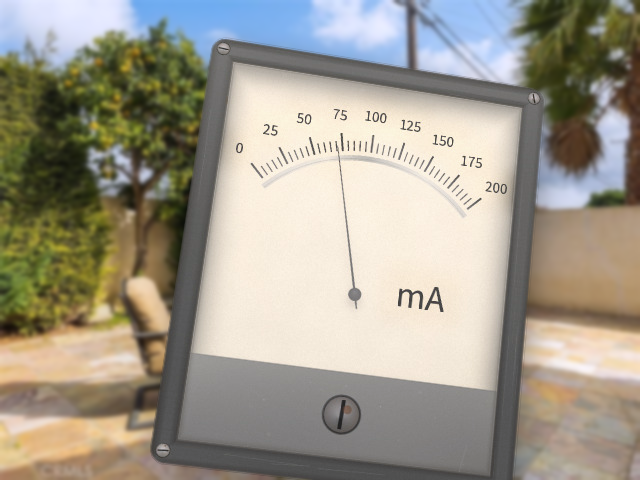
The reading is 70 mA
